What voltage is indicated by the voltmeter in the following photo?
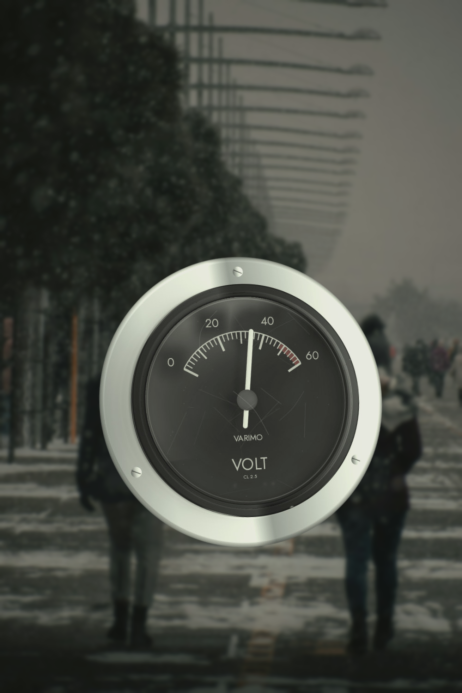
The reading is 34 V
